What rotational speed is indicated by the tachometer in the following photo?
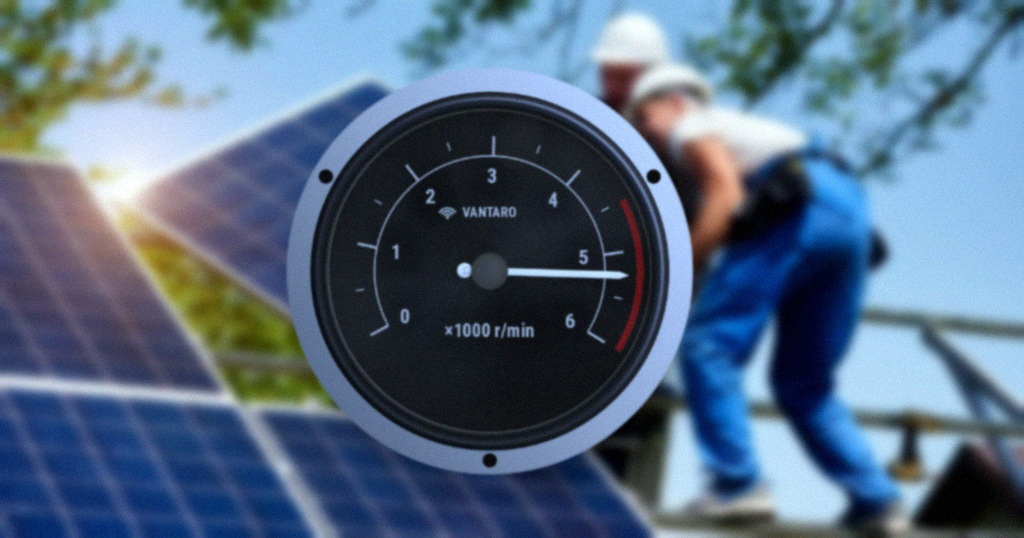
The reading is 5250 rpm
